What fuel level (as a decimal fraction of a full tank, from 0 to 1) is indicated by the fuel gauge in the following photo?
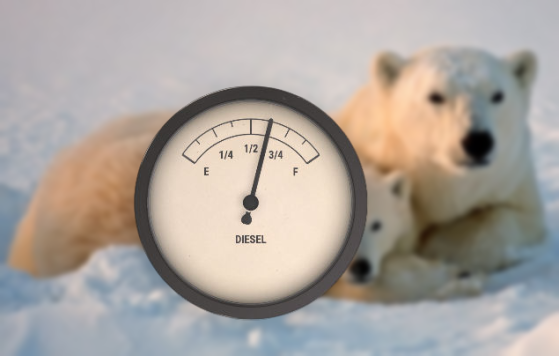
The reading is 0.625
